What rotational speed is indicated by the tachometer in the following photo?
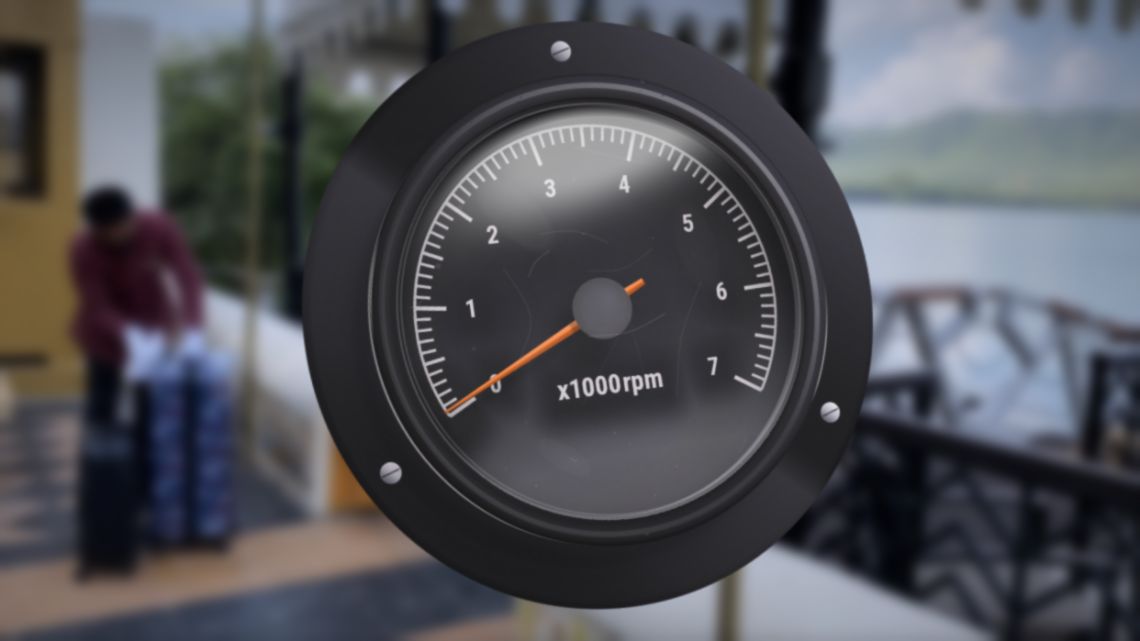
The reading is 50 rpm
